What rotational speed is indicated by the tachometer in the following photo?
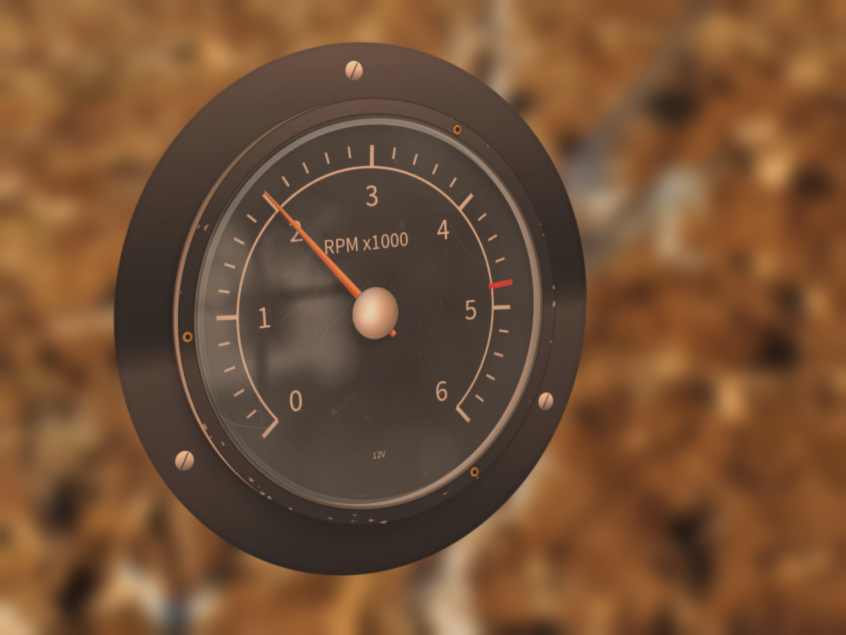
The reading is 2000 rpm
